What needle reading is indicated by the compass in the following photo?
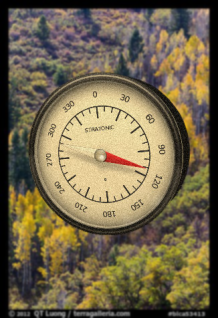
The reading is 110 °
